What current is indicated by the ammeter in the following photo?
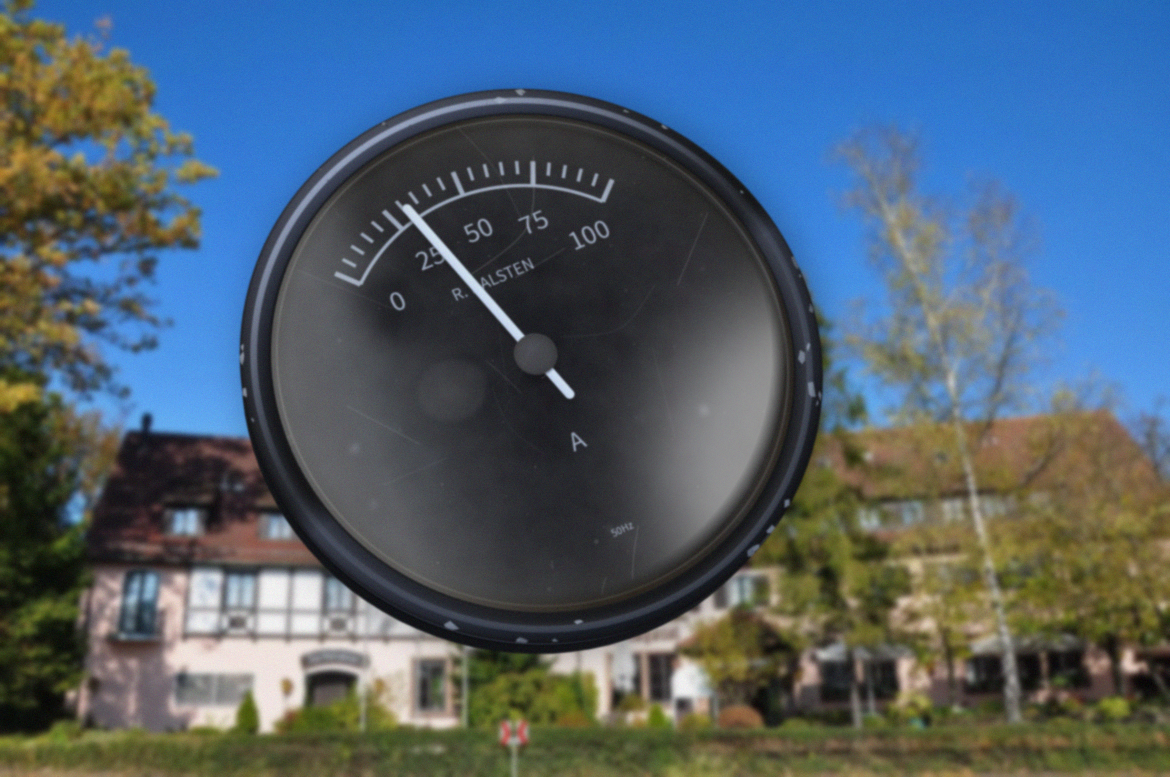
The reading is 30 A
